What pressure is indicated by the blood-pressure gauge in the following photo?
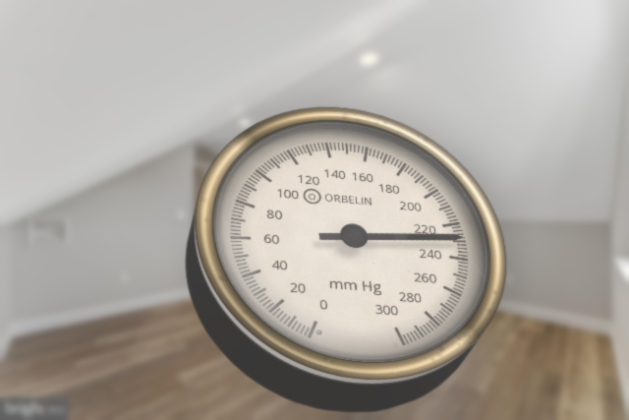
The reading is 230 mmHg
